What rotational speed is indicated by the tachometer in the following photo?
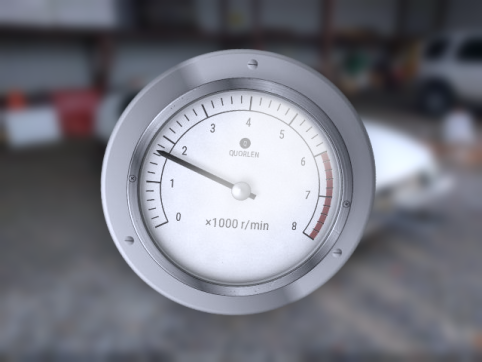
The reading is 1700 rpm
